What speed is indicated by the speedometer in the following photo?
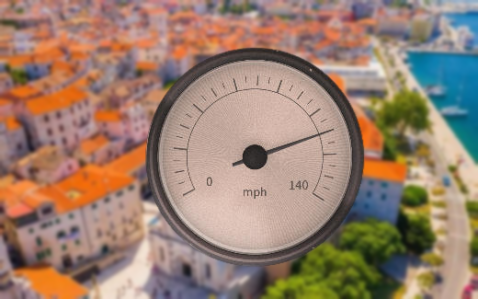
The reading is 110 mph
